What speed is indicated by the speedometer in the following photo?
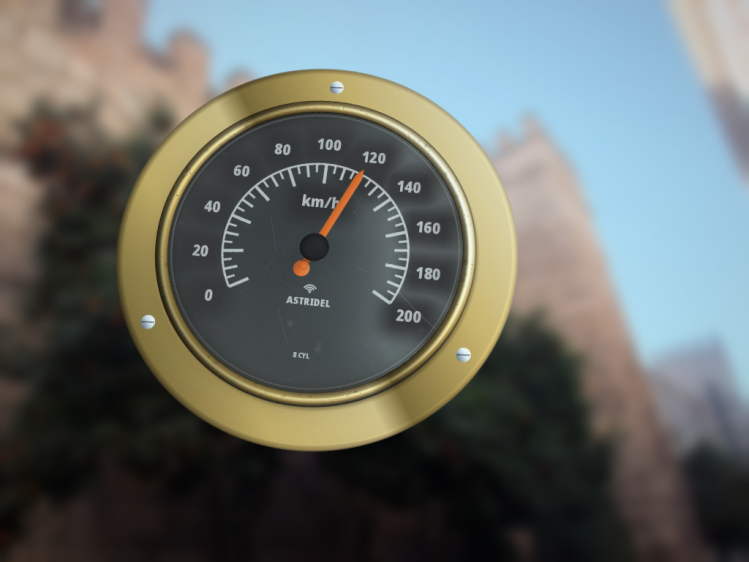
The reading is 120 km/h
